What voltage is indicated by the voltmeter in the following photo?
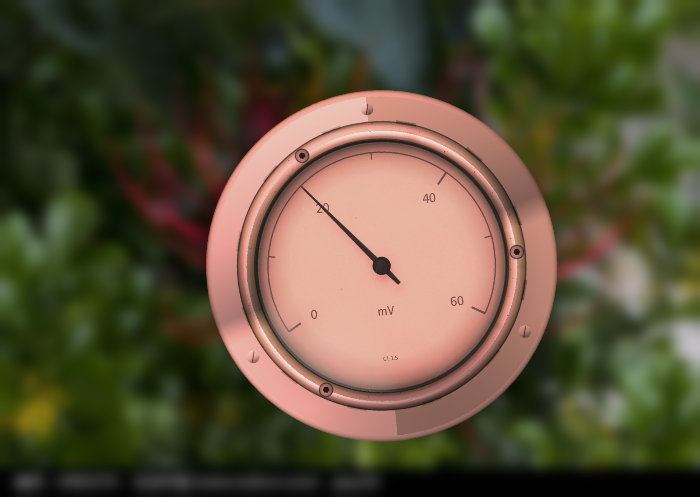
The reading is 20 mV
